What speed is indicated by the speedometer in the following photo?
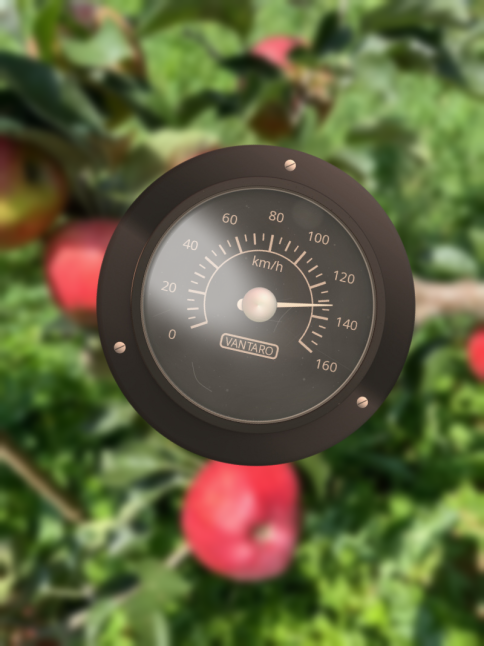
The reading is 132.5 km/h
